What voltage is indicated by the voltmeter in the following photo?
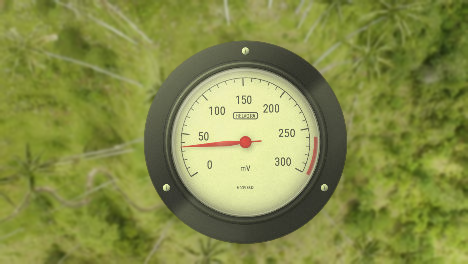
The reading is 35 mV
